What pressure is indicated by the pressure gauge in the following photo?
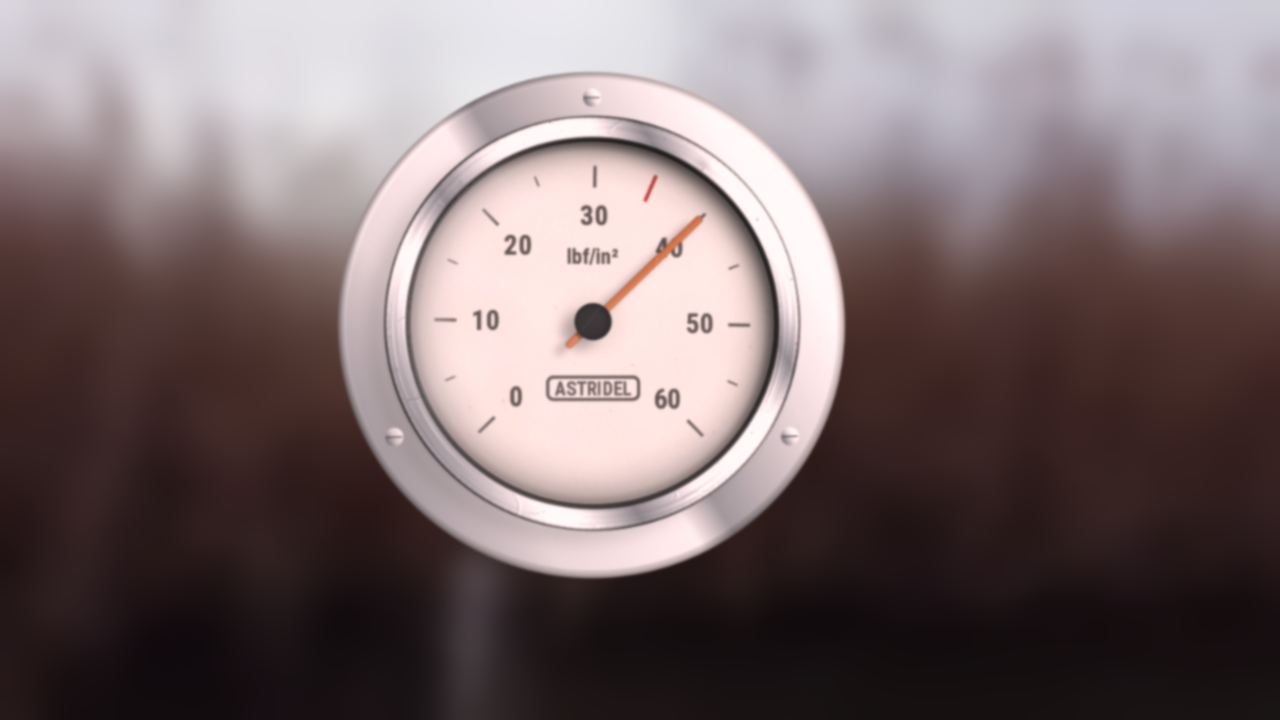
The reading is 40 psi
